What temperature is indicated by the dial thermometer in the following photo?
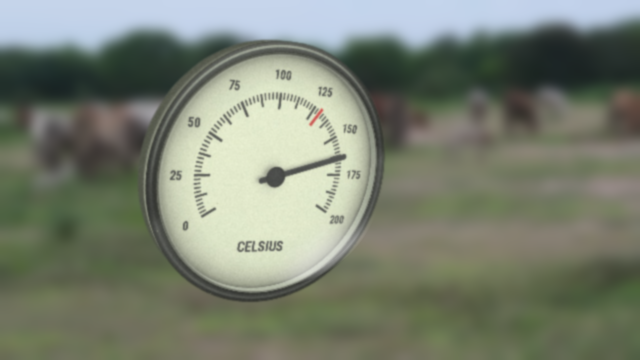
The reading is 162.5 °C
